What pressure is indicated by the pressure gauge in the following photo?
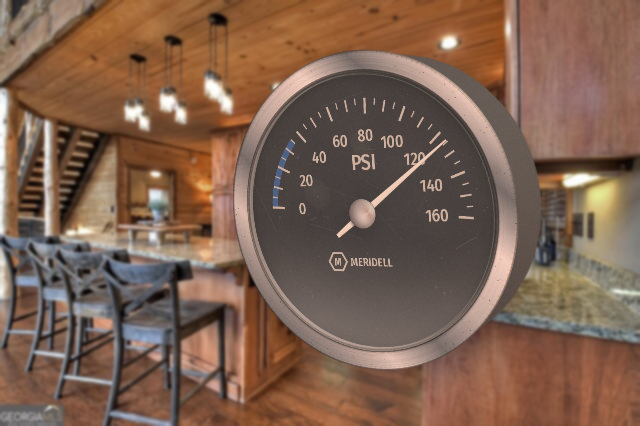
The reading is 125 psi
